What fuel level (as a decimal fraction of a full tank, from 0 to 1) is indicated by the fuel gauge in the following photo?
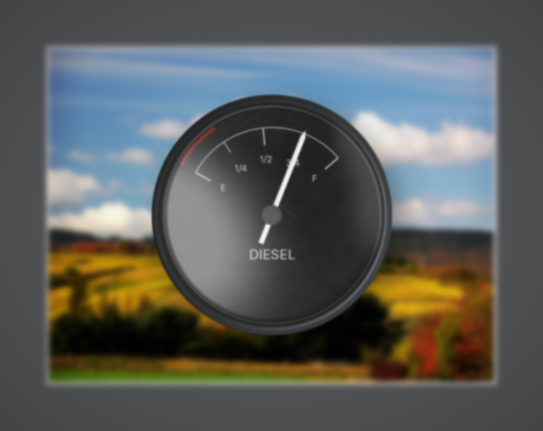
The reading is 0.75
